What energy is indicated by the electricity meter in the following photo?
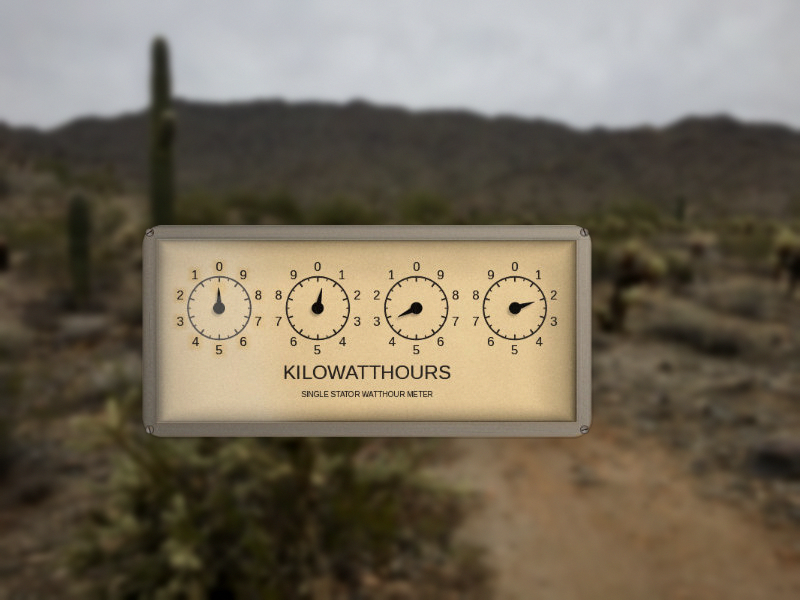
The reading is 32 kWh
